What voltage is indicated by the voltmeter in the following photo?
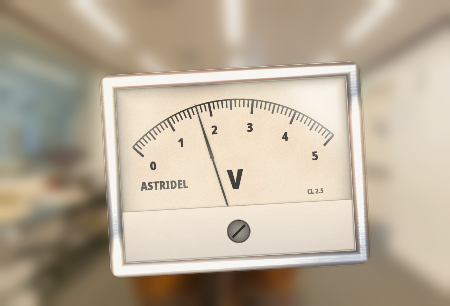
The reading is 1.7 V
